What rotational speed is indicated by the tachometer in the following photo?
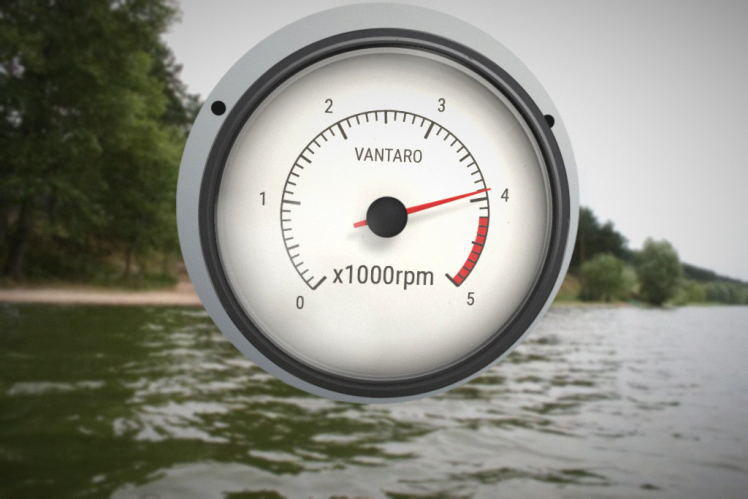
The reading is 3900 rpm
